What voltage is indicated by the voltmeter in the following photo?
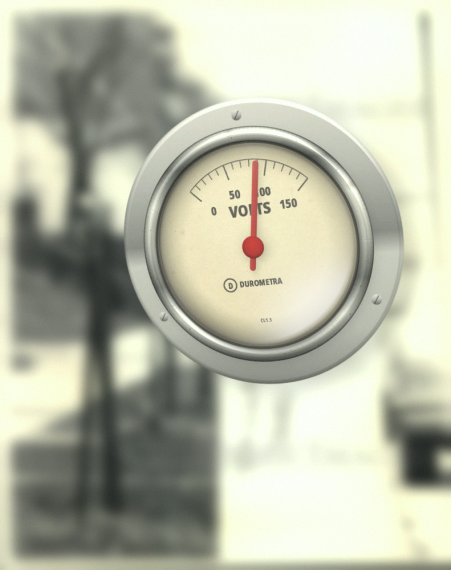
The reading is 90 V
